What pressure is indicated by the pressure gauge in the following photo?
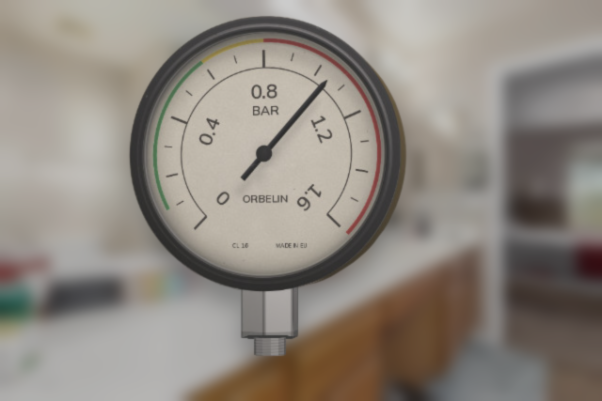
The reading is 1.05 bar
